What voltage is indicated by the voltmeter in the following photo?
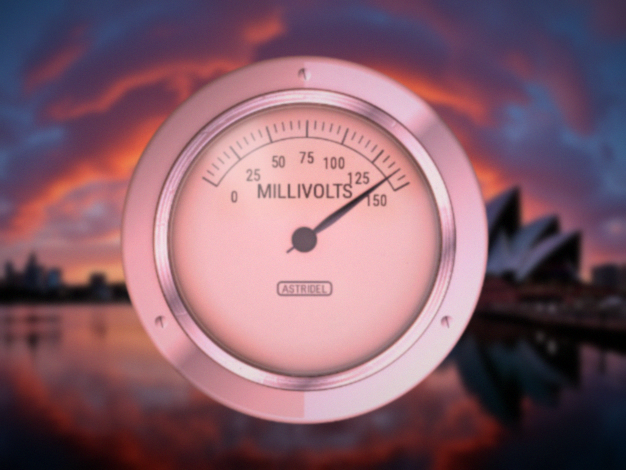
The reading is 140 mV
